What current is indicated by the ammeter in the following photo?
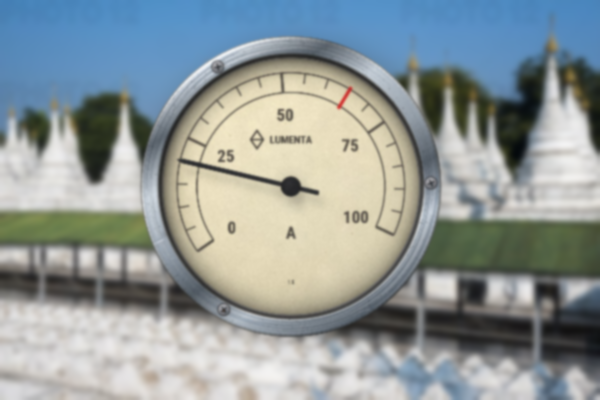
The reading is 20 A
